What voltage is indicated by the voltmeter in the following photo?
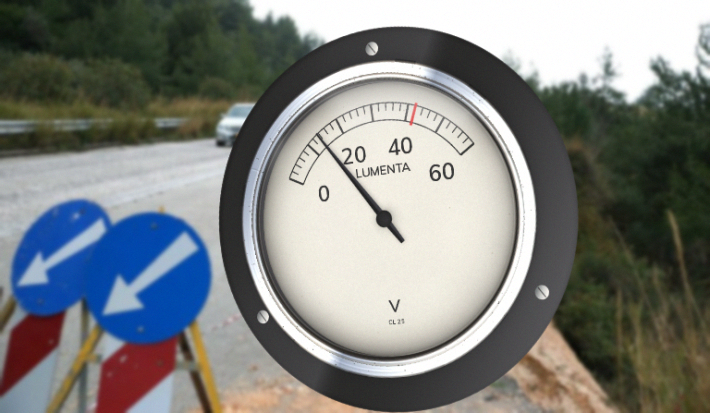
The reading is 14 V
